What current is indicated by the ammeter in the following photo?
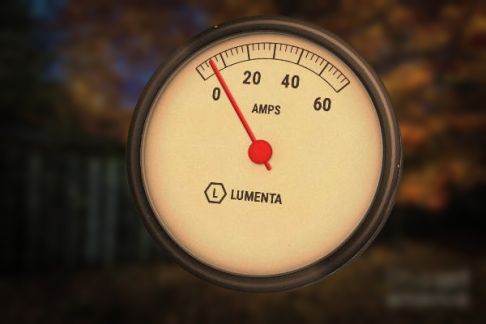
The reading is 6 A
